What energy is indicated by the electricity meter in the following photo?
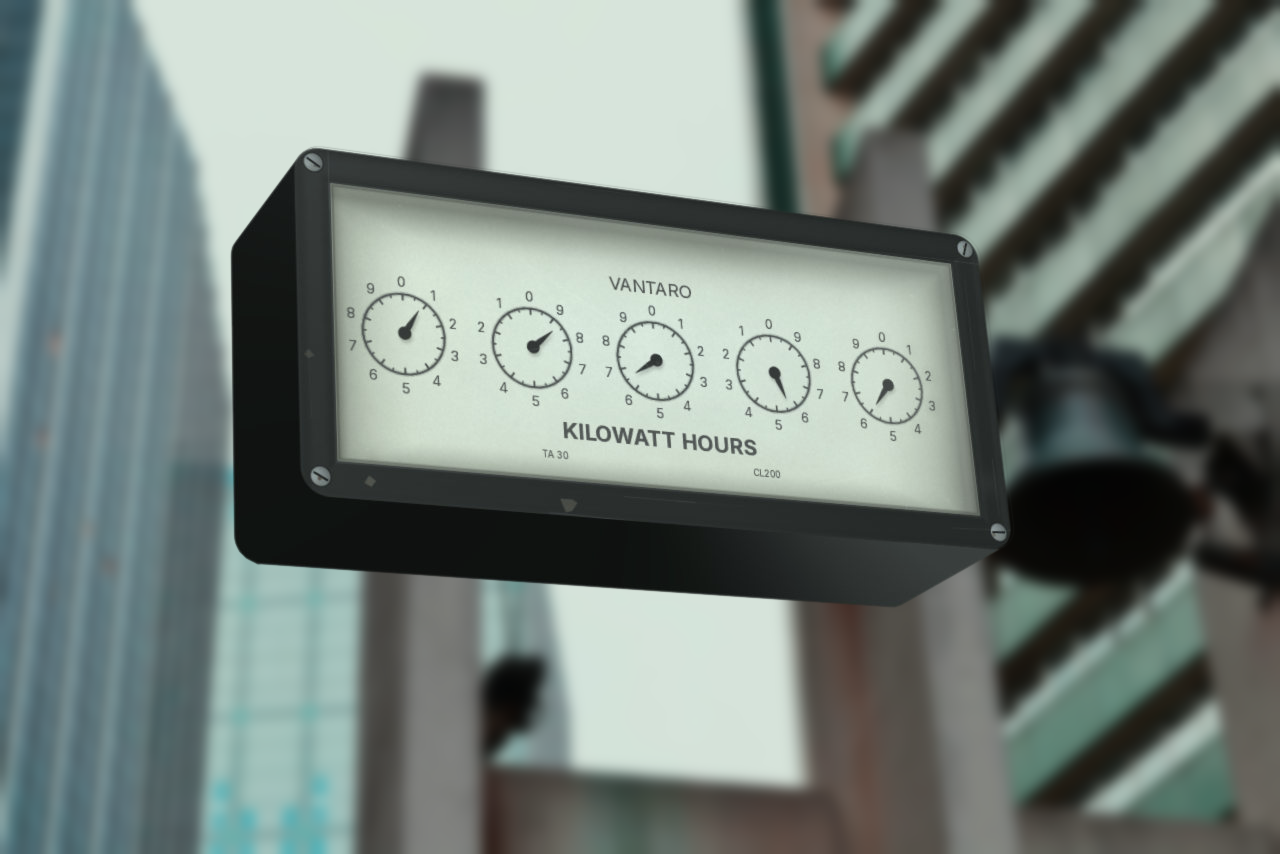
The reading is 8656 kWh
